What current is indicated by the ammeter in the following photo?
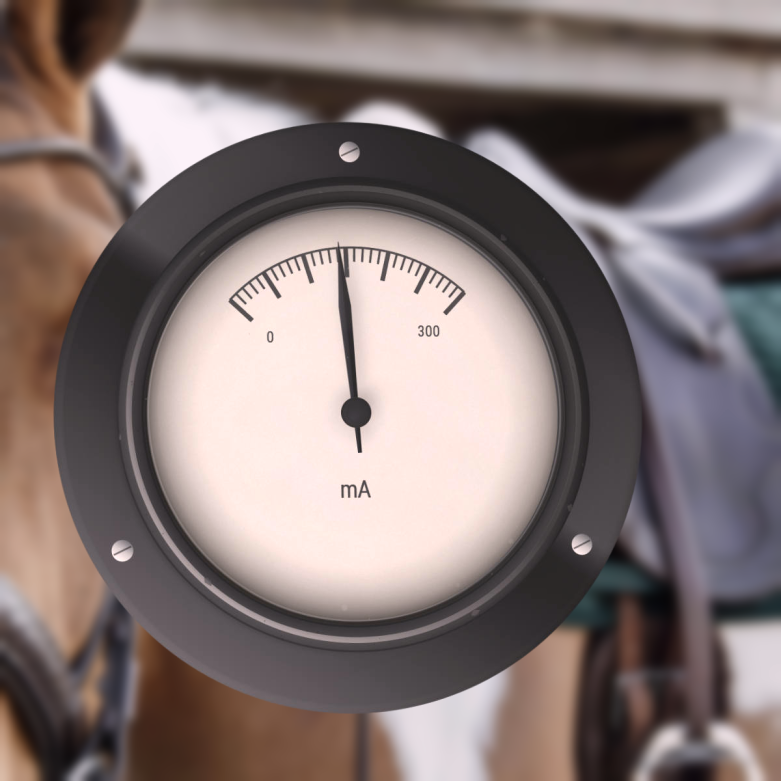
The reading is 140 mA
